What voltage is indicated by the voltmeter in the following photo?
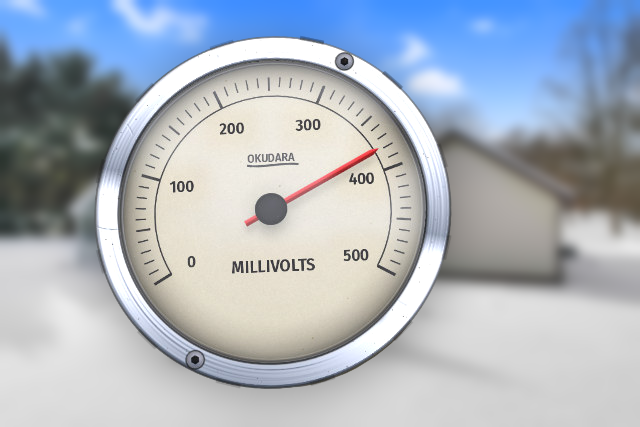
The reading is 380 mV
